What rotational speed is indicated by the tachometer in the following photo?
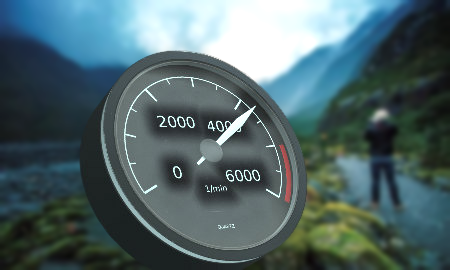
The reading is 4250 rpm
